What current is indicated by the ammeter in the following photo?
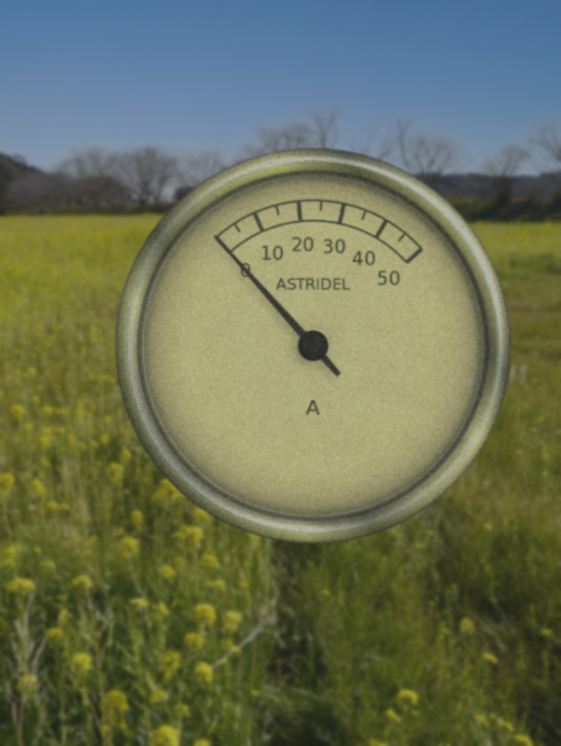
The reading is 0 A
